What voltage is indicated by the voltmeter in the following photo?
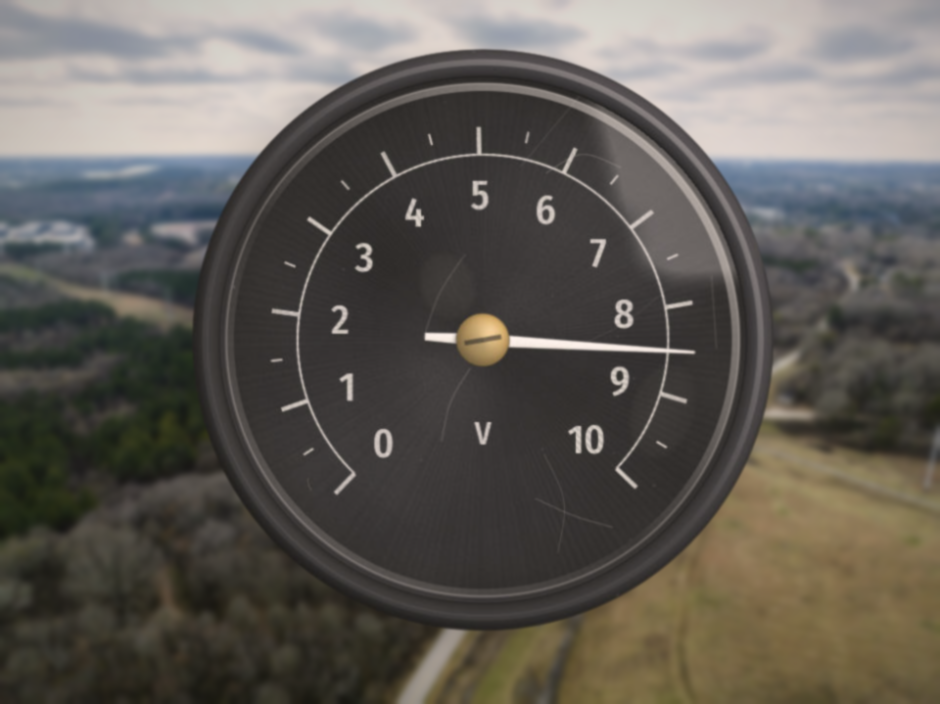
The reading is 8.5 V
